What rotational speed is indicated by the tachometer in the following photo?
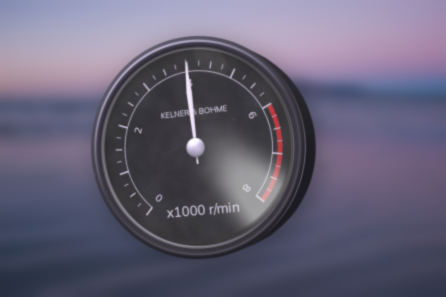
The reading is 4000 rpm
